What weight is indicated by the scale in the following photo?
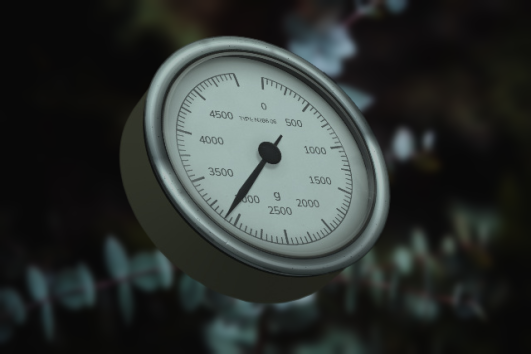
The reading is 3100 g
